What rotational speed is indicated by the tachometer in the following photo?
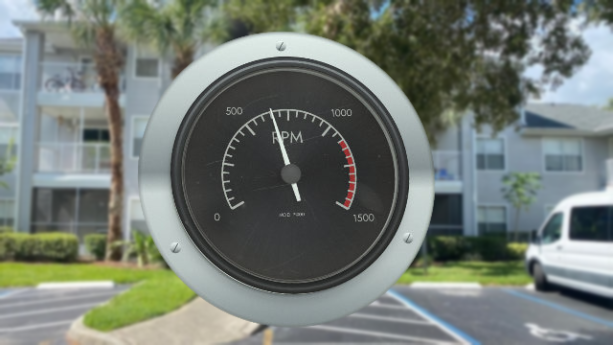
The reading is 650 rpm
